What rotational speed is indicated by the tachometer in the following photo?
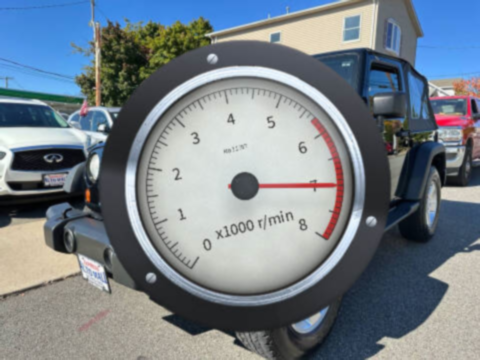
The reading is 7000 rpm
